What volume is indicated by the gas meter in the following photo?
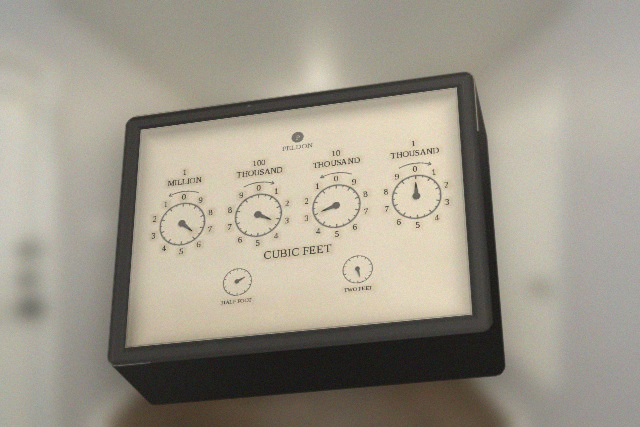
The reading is 633000 ft³
